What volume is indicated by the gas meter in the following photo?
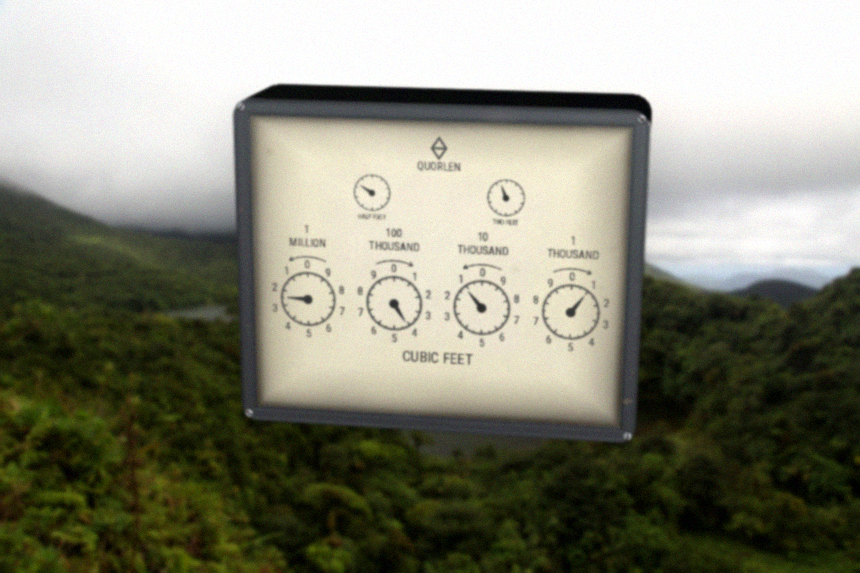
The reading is 241100 ft³
